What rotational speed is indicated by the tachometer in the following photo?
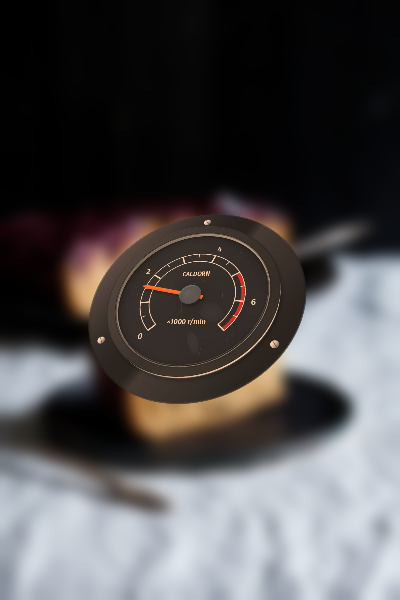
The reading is 1500 rpm
